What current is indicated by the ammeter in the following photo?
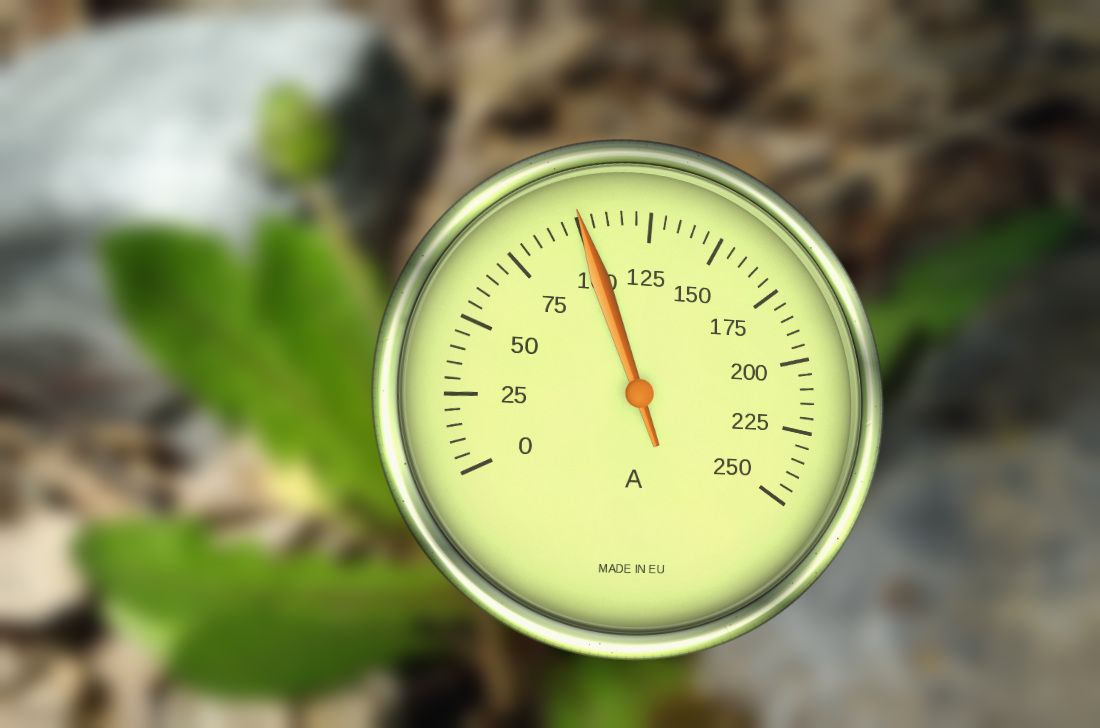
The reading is 100 A
